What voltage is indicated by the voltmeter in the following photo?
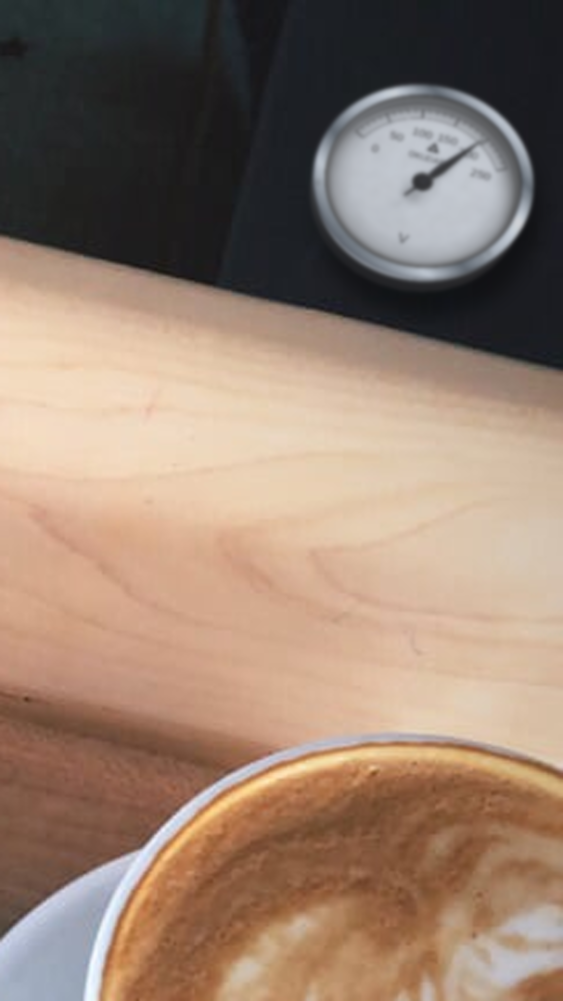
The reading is 200 V
